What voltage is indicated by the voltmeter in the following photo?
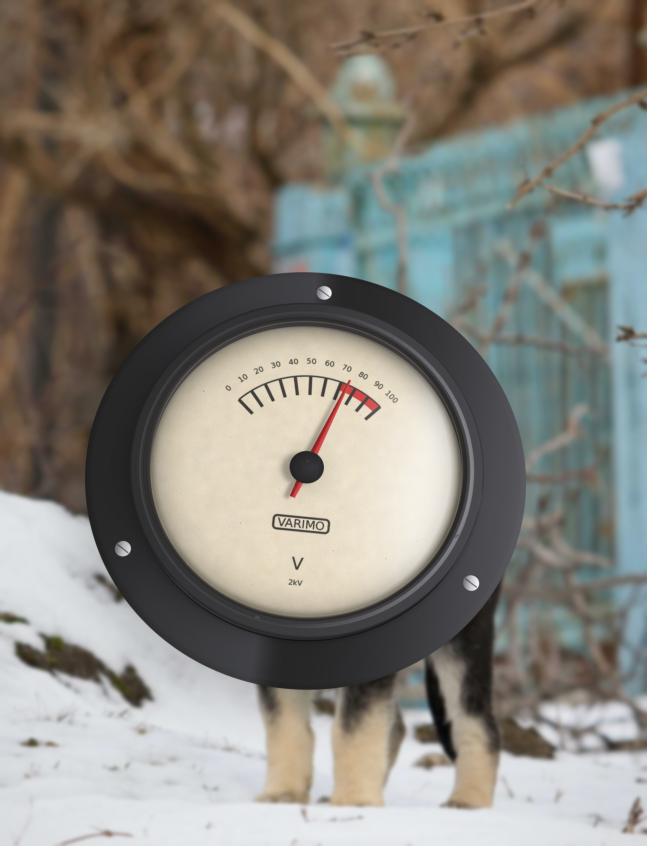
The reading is 75 V
